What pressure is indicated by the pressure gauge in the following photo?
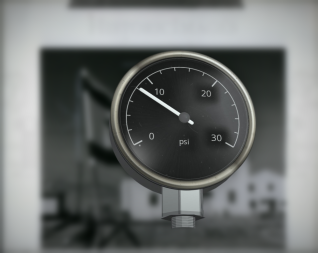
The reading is 8 psi
